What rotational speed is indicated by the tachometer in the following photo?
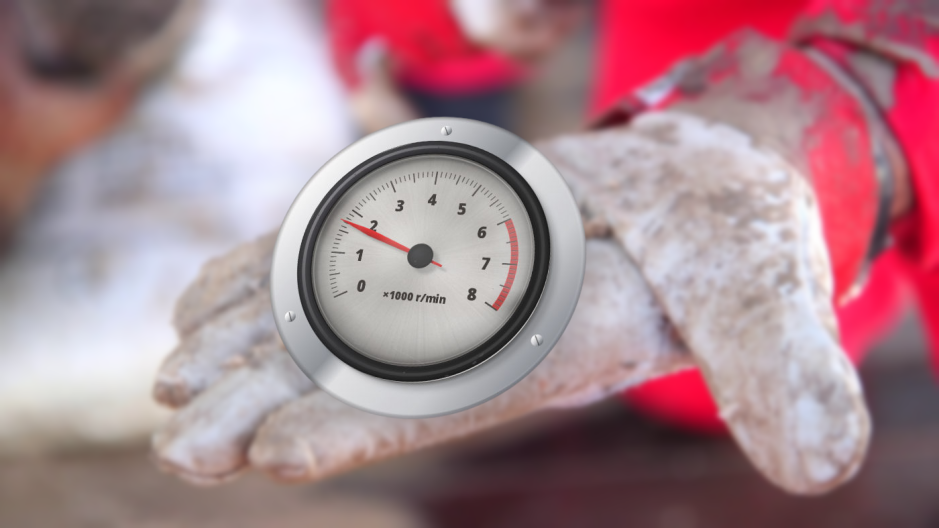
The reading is 1700 rpm
